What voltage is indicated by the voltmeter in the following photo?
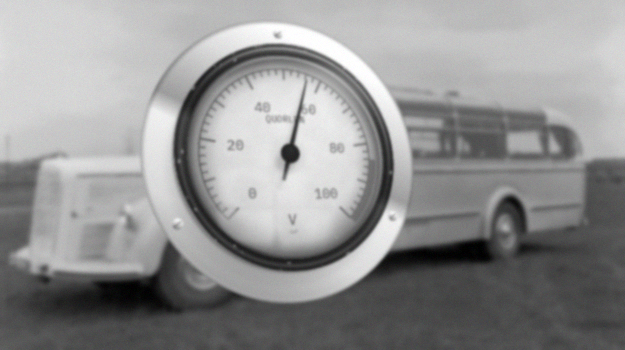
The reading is 56 V
